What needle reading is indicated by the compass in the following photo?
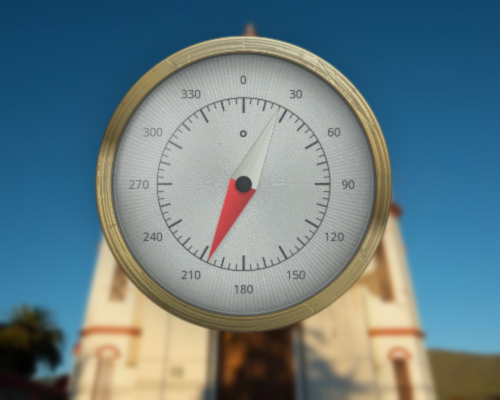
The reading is 205 °
